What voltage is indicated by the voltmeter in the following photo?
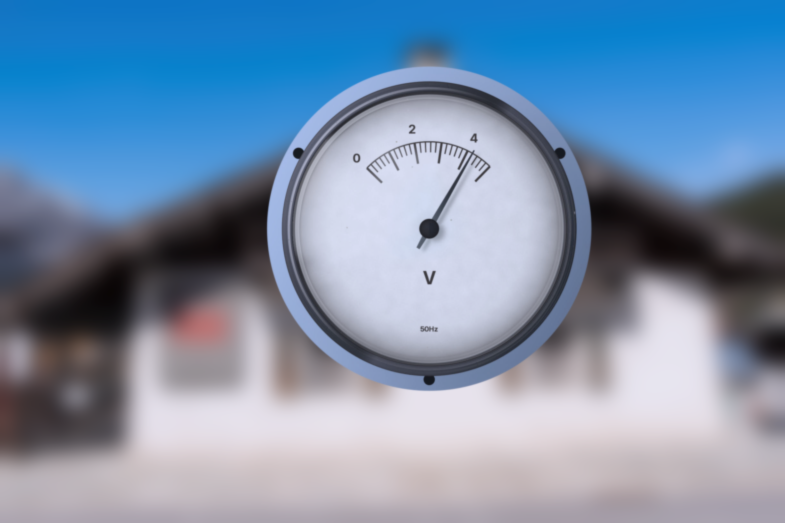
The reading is 4.2 V
